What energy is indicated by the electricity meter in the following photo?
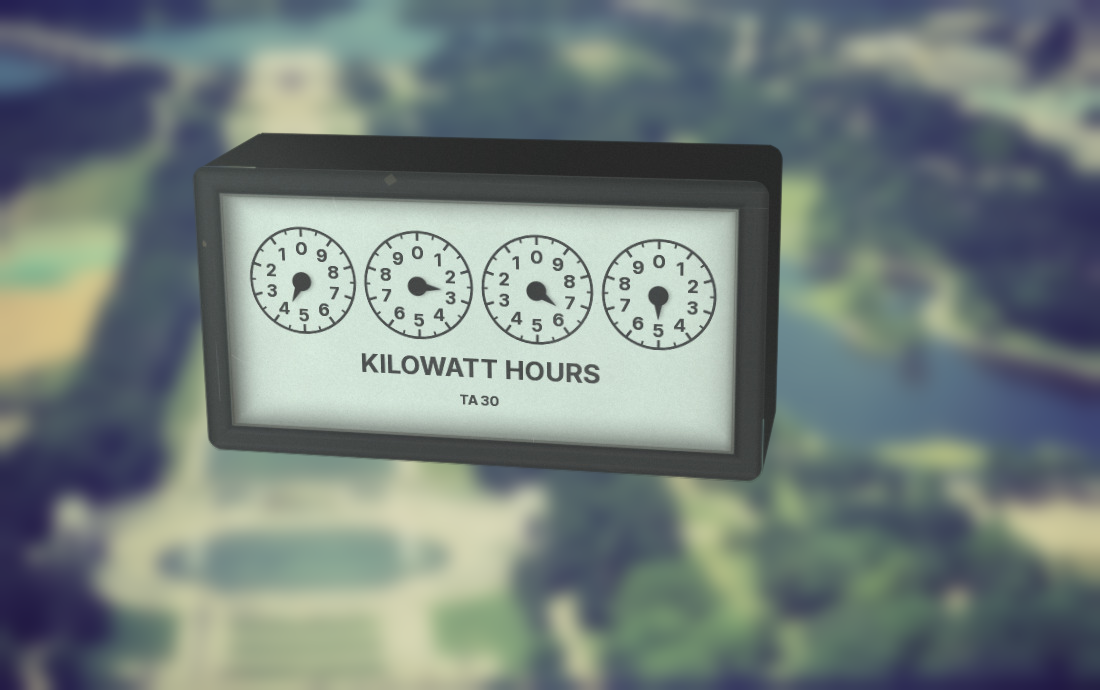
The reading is 4265 kWh
